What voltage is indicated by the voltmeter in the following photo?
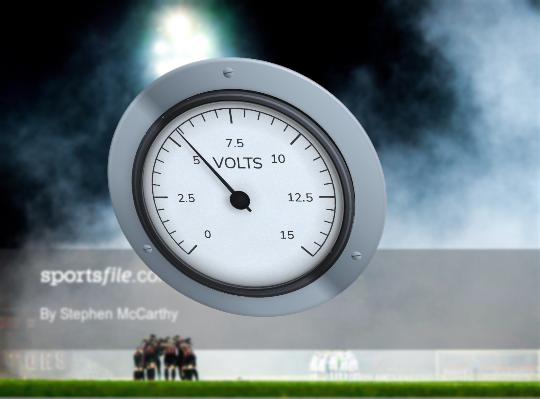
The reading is 5.5 V
